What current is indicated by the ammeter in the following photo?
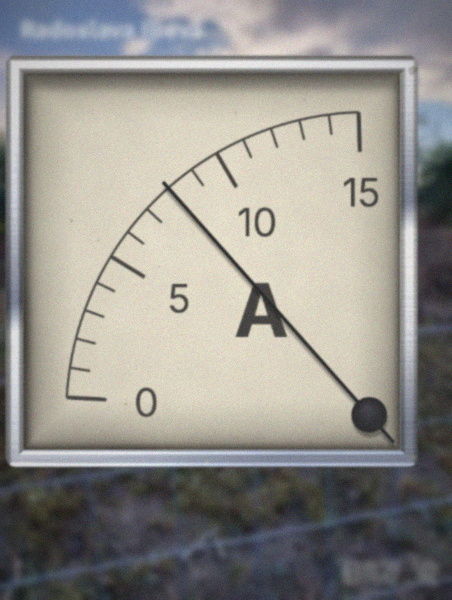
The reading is 8 A
